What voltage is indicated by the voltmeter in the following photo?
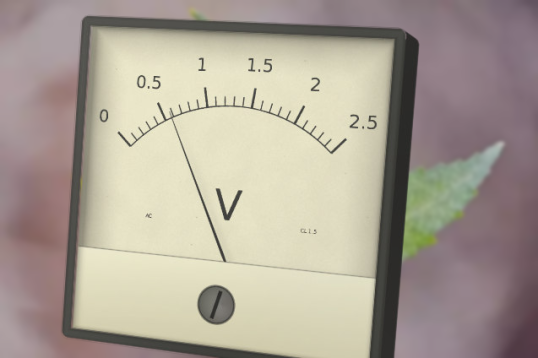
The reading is 0.6 V
